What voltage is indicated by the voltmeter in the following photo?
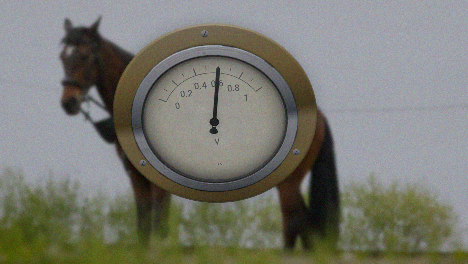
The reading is 0.6 V
